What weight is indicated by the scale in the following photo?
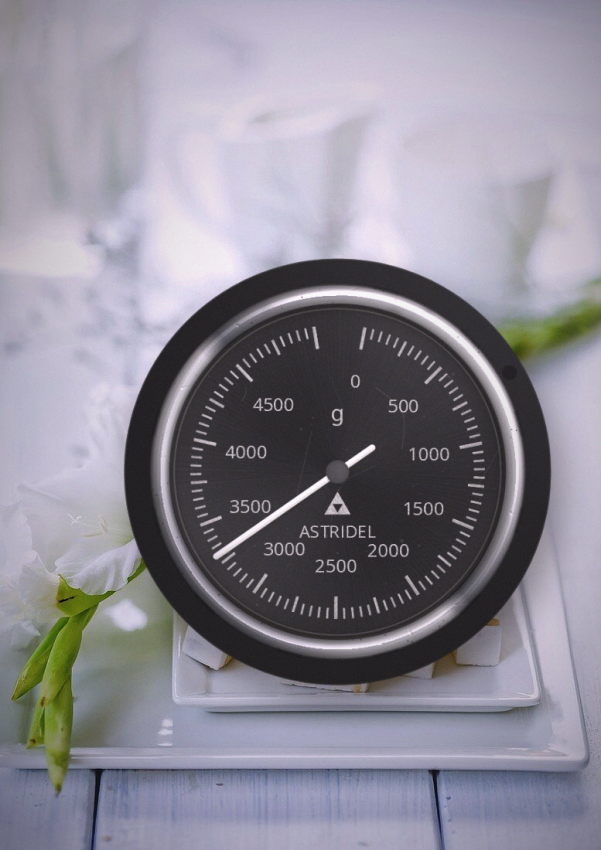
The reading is 3300 g
